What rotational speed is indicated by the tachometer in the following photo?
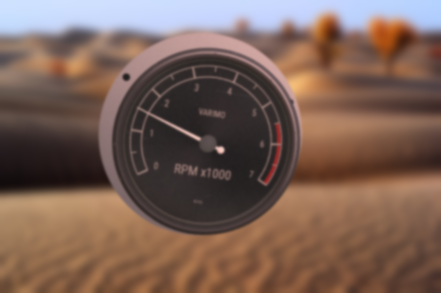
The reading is 1500 rpm
